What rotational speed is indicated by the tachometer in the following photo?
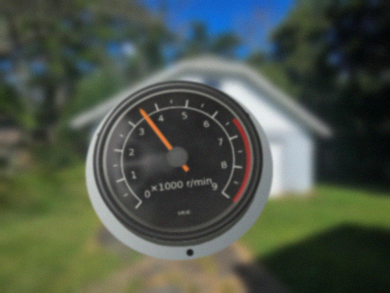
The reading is 3500 rpm
